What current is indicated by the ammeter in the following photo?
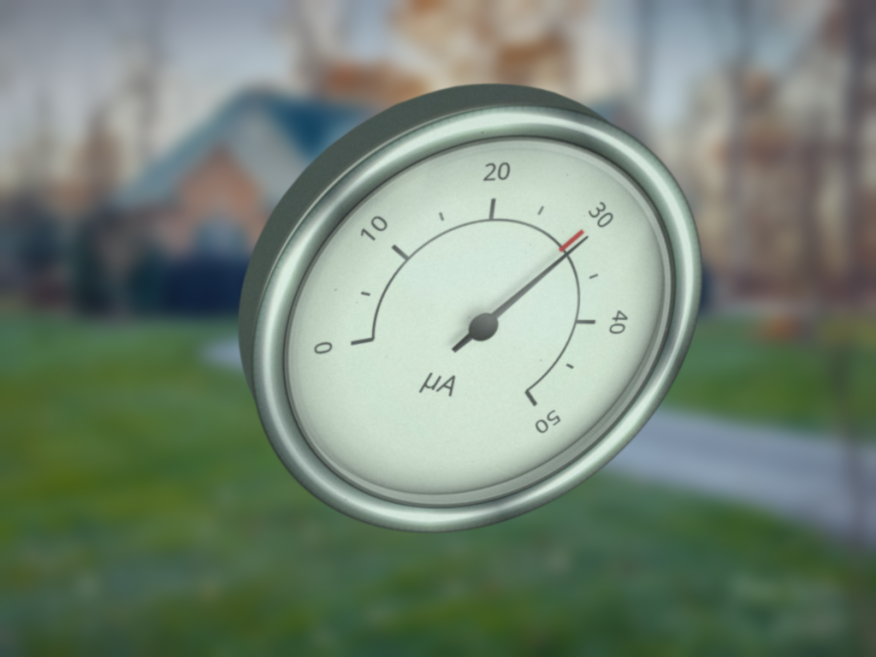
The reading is 30 µA
